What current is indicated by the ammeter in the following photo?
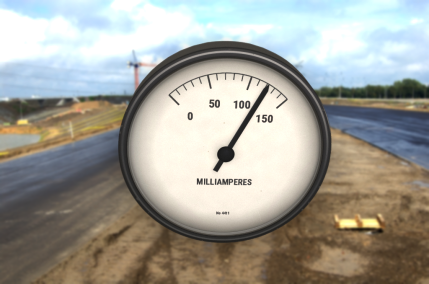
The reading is 120 mA
